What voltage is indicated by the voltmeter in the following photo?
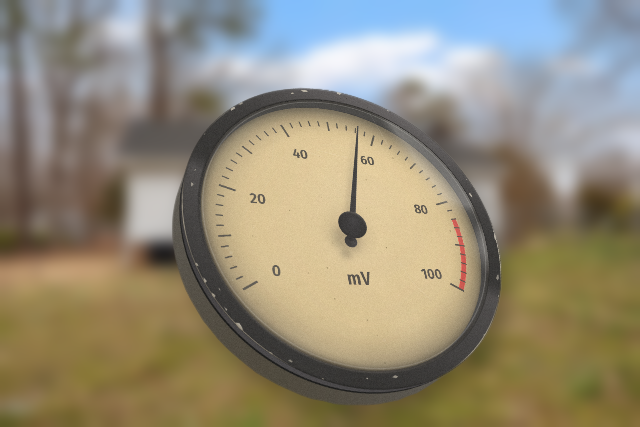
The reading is 56 mV
